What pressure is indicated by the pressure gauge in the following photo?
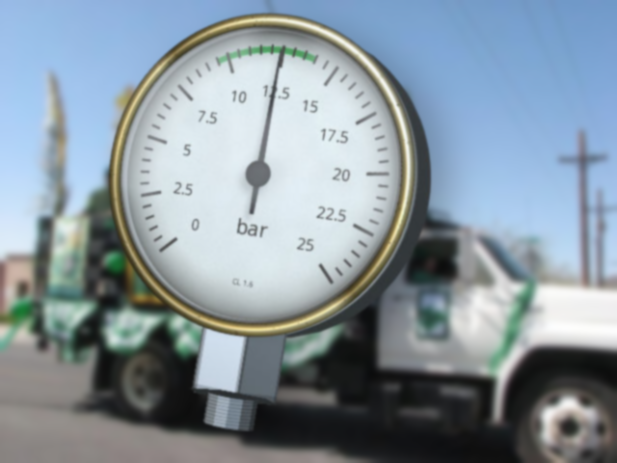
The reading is 12.5 bar
